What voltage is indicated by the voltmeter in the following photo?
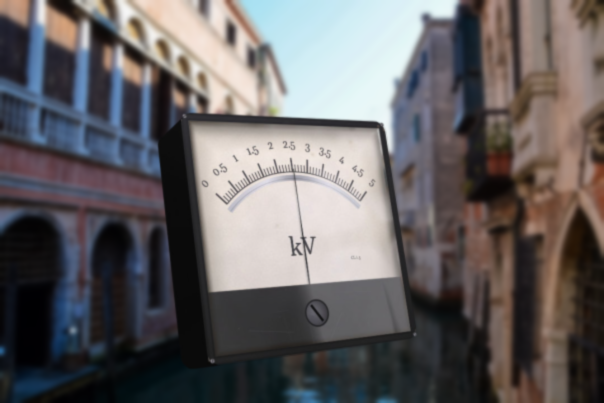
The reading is 2.5 kV
